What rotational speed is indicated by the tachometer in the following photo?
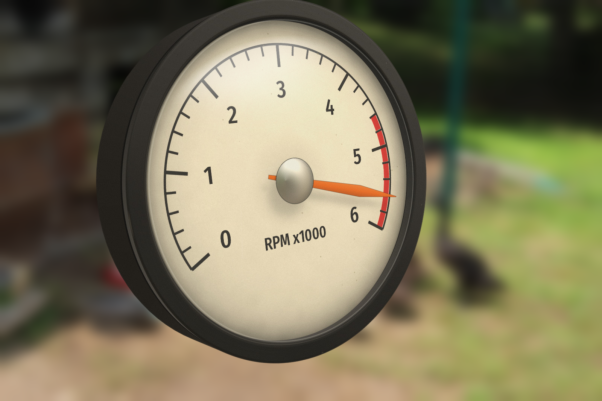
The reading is 5600 rpm
